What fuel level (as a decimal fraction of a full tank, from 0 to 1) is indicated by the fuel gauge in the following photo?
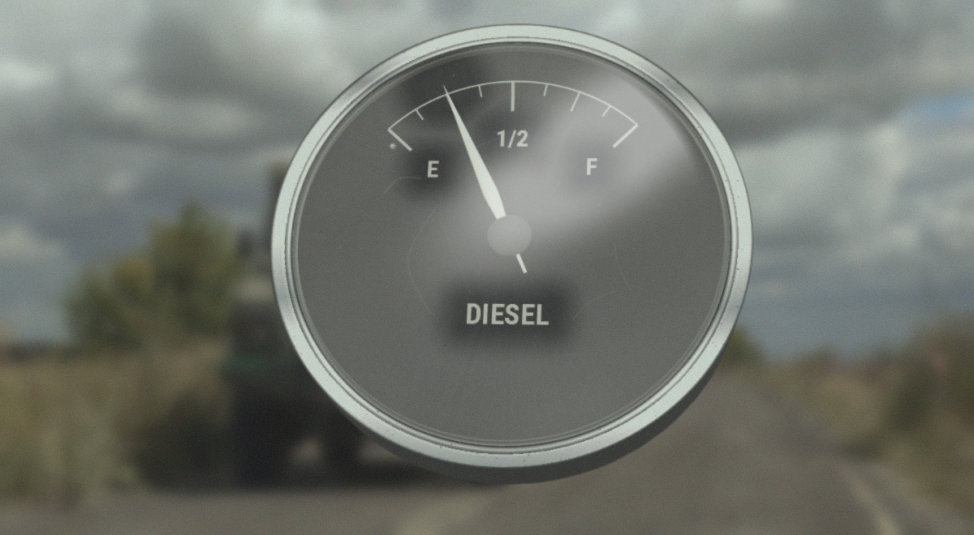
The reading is 0.25
